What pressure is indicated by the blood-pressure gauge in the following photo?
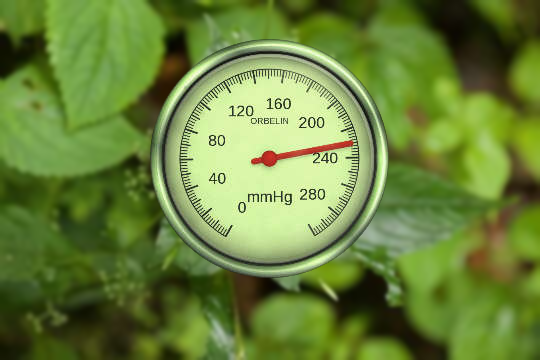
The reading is 230 mmHg
